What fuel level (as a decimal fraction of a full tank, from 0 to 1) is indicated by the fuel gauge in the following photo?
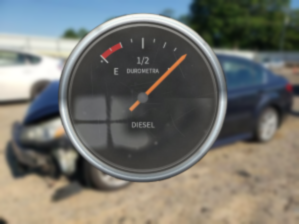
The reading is 1
